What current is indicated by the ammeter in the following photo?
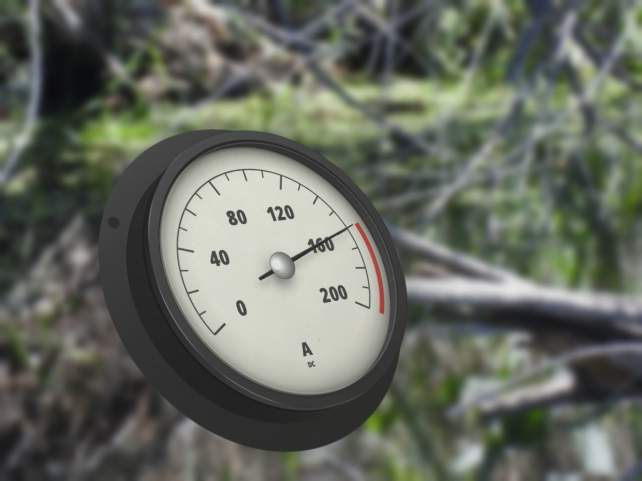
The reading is 160 A
